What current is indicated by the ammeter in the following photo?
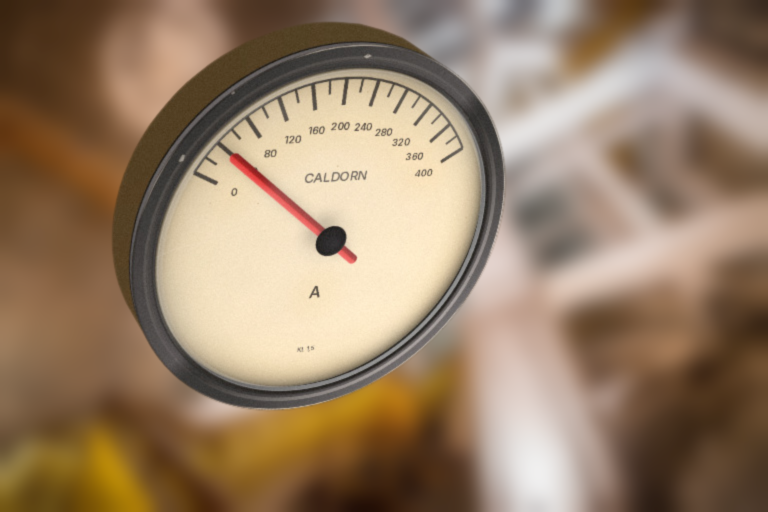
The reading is 40 A
